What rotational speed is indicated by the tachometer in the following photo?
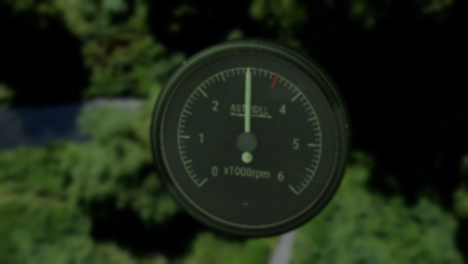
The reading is 3000 rpm
